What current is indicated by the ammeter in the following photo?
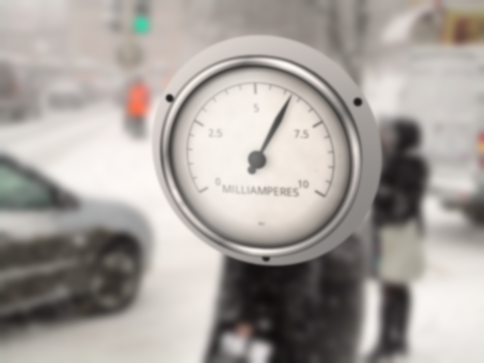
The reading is 6.25 mA
